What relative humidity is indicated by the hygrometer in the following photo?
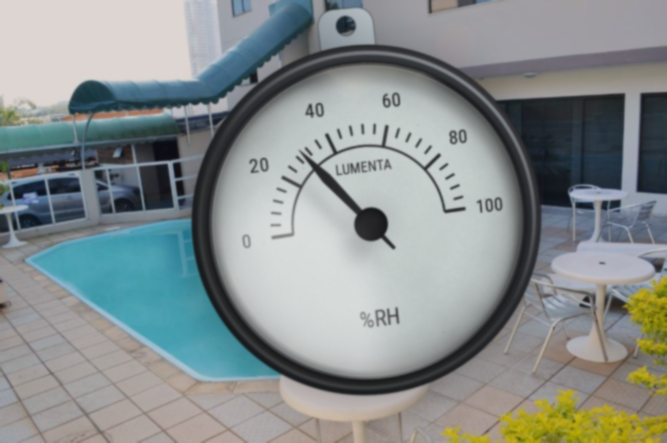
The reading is 30 %
